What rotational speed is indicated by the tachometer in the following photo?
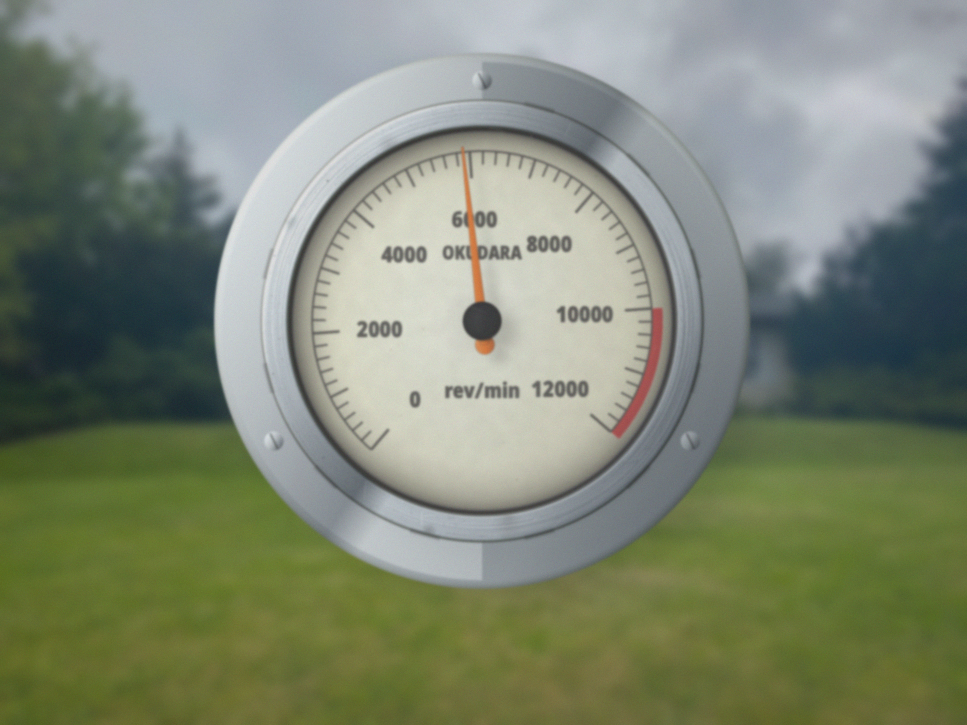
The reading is 5900 rpm
